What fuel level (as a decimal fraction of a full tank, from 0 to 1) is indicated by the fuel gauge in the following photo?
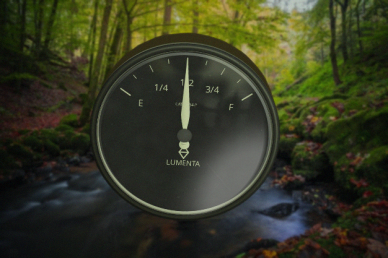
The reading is 0.5
